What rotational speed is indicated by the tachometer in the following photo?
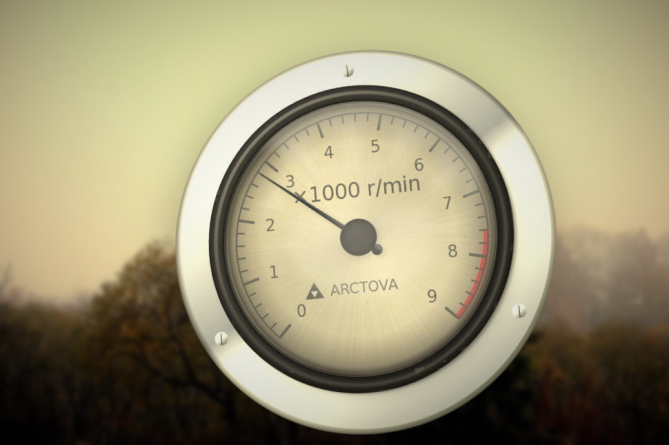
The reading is 2800 rpm
